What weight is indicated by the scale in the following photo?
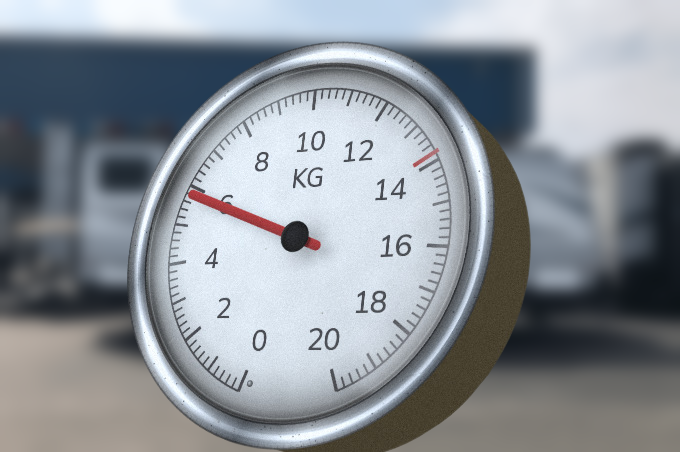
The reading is 5.8 kg
